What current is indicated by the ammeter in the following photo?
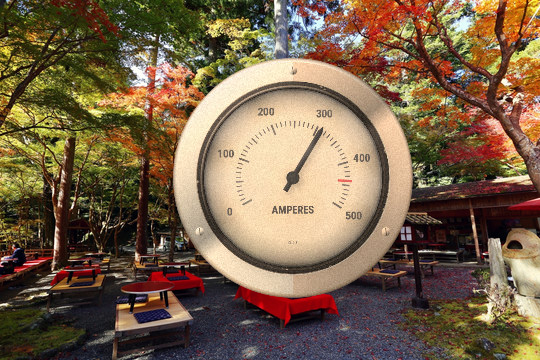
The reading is 310 A
